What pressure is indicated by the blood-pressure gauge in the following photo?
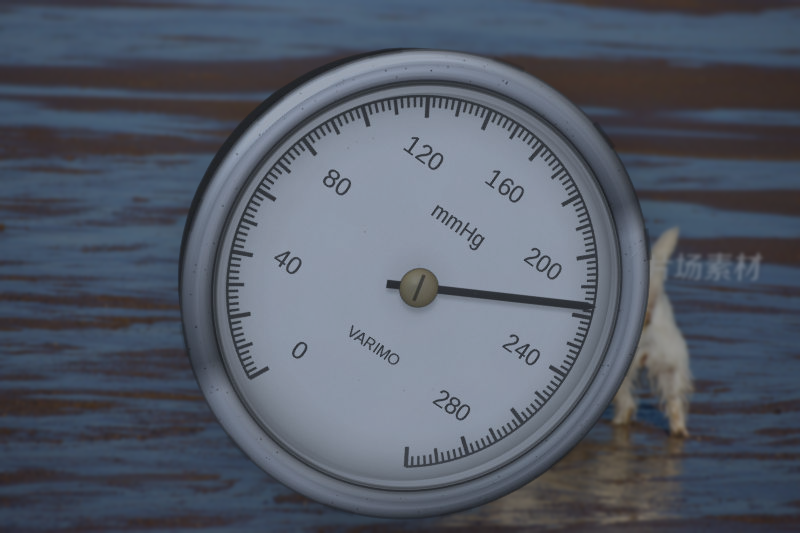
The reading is 216 mmHg
